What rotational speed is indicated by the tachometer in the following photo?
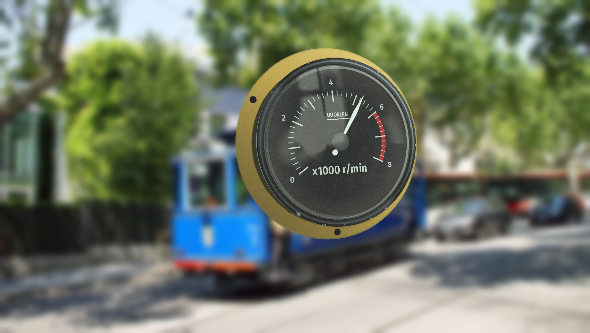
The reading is 5200 rpm
